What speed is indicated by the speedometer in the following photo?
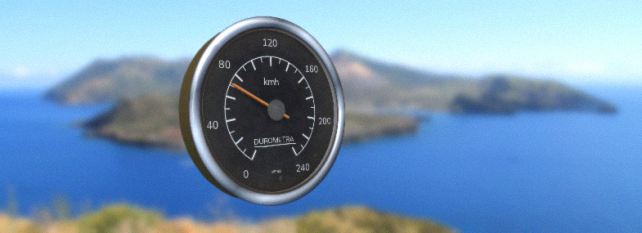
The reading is 70 km/h
